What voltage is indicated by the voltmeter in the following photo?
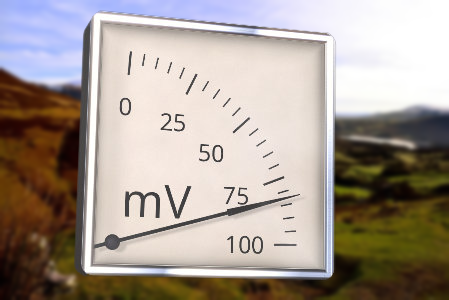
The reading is 82.5 mV
